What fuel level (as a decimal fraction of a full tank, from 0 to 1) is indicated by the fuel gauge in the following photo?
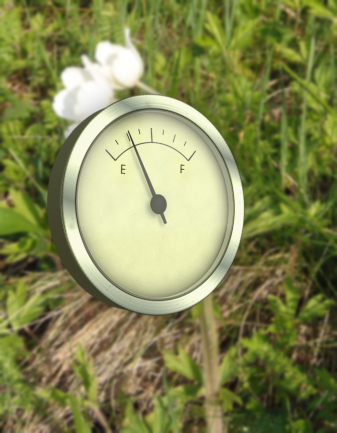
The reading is 0.25
